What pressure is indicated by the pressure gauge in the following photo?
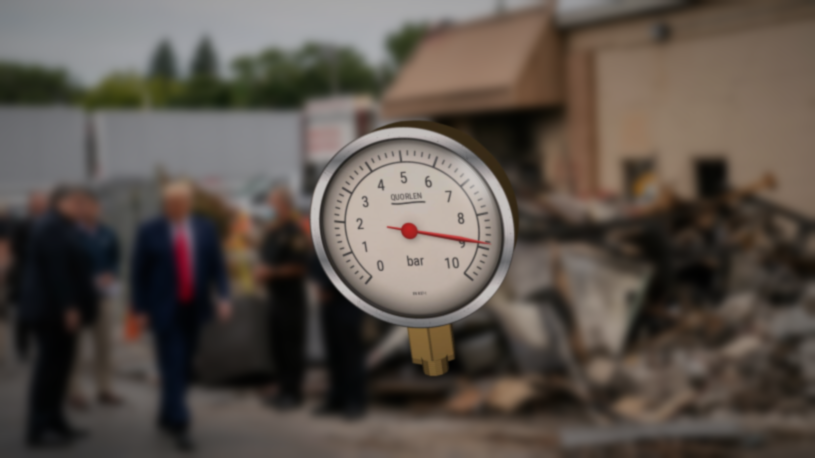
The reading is 8.8 bar
